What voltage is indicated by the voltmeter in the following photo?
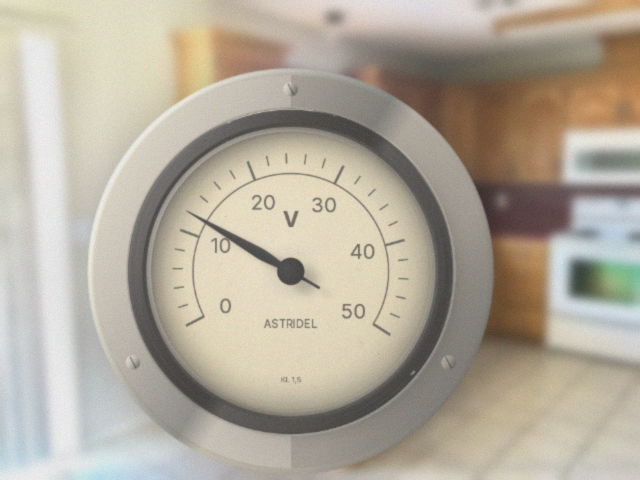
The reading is 12 V
